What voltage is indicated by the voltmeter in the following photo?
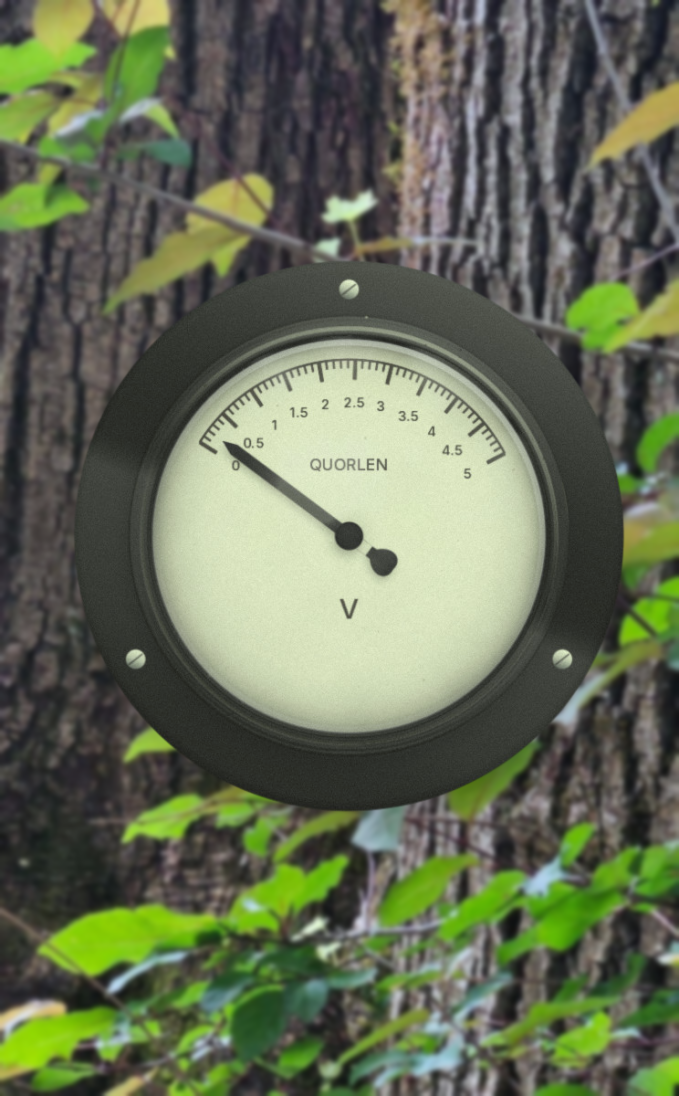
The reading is 0.2 V
